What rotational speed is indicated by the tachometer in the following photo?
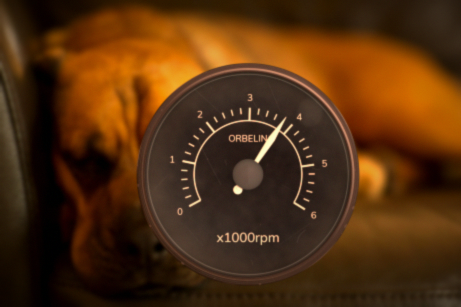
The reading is 3800 rpm
